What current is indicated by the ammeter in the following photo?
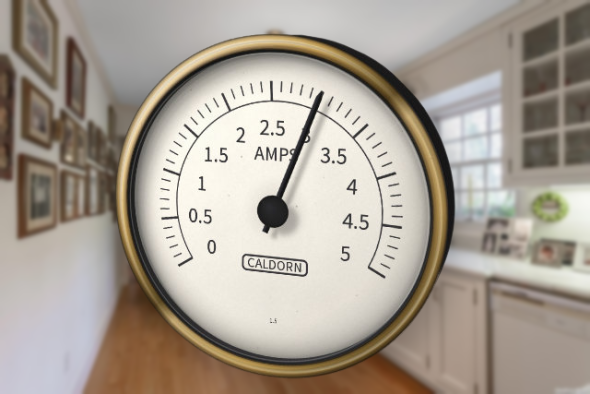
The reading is 3 A
